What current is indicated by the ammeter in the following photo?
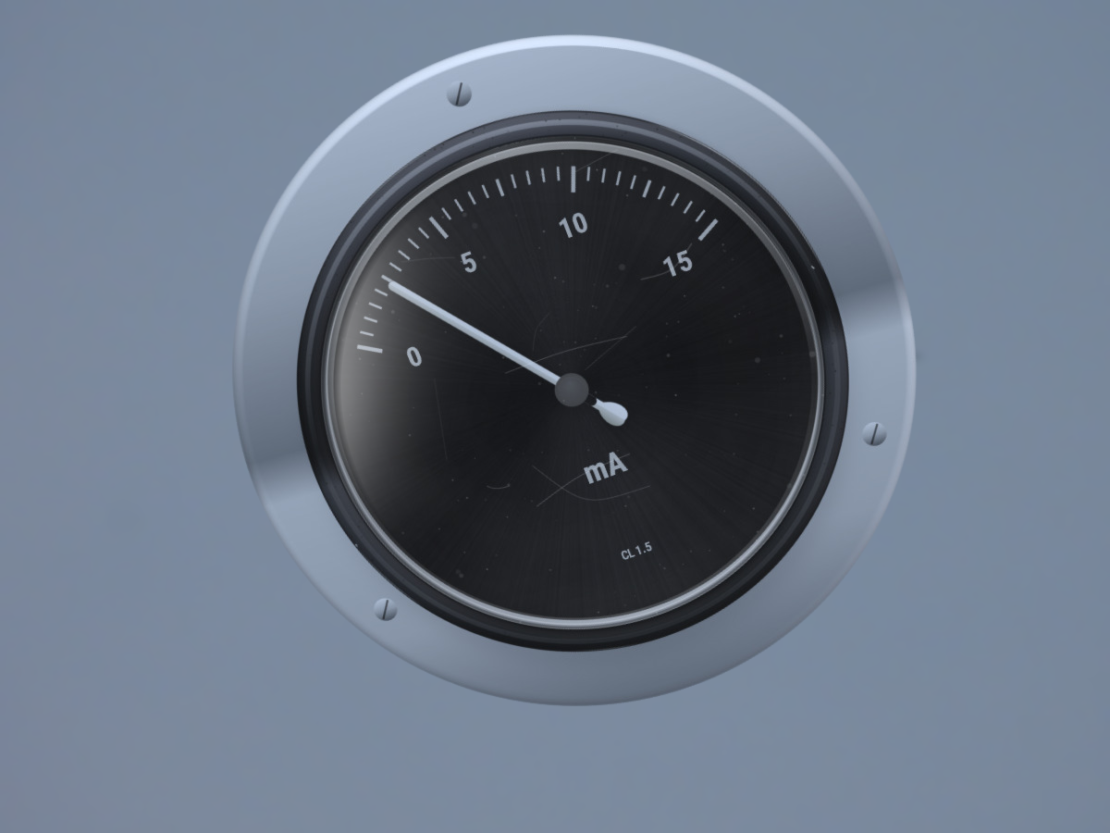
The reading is 2.5 mA
